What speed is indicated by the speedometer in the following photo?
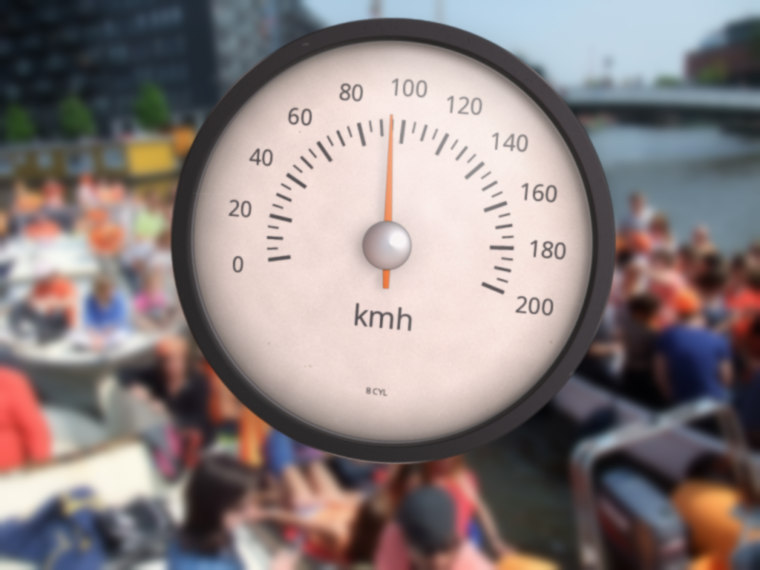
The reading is 95 km/h
